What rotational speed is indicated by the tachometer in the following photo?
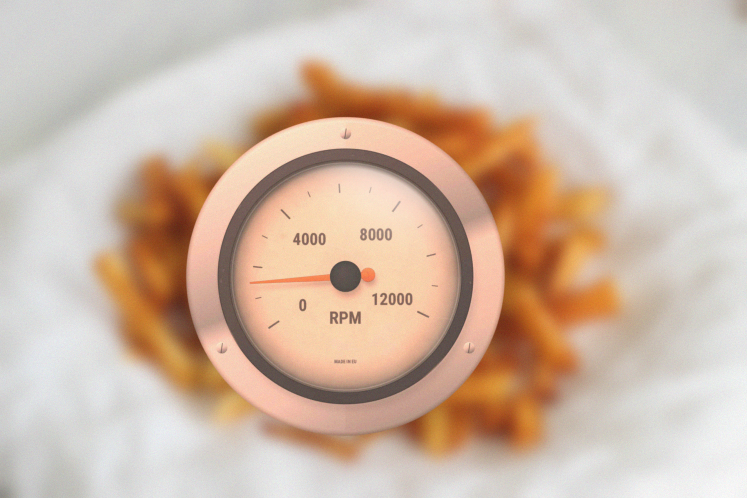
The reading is 1500 rpm
